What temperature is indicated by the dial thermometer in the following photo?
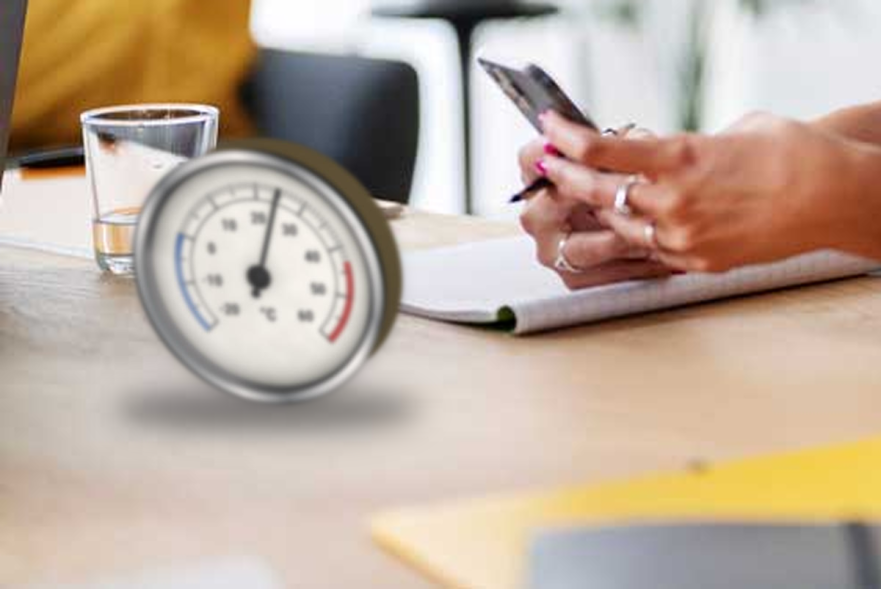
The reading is 25 °C
